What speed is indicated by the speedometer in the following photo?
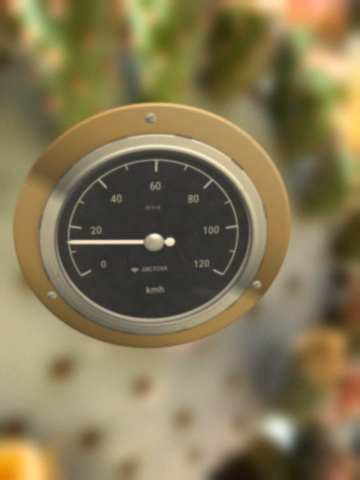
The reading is 15 km/h
